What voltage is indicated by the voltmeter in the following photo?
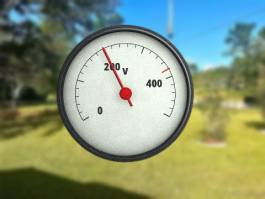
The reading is 200 V
